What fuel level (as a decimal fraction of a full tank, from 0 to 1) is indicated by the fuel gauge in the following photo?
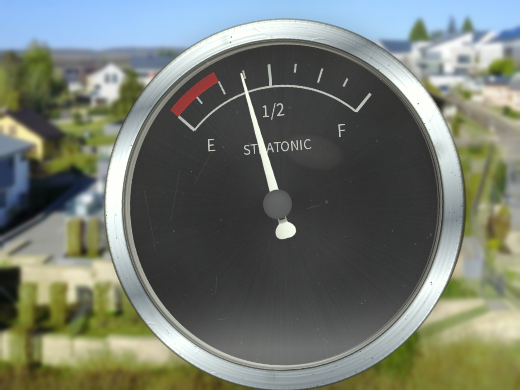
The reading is 0.375
